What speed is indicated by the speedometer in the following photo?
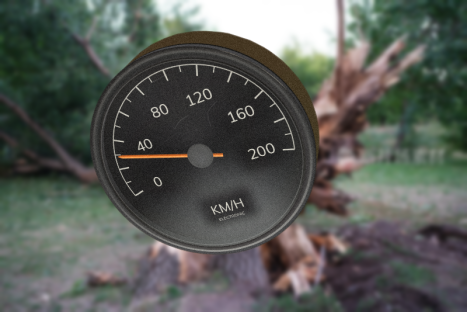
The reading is 30 km/h
